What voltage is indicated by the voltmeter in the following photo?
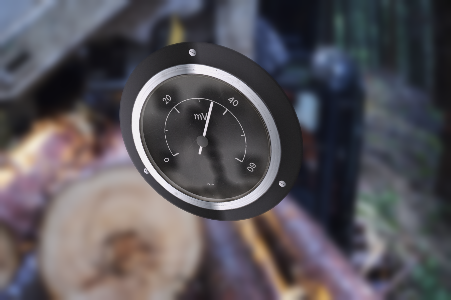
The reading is 35 mV
